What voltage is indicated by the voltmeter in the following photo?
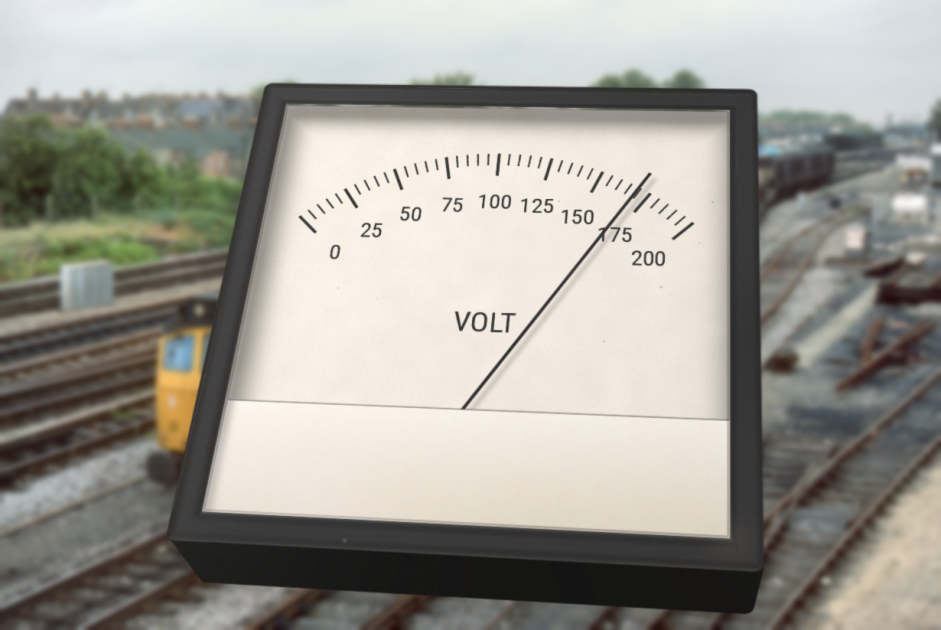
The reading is 170 V
